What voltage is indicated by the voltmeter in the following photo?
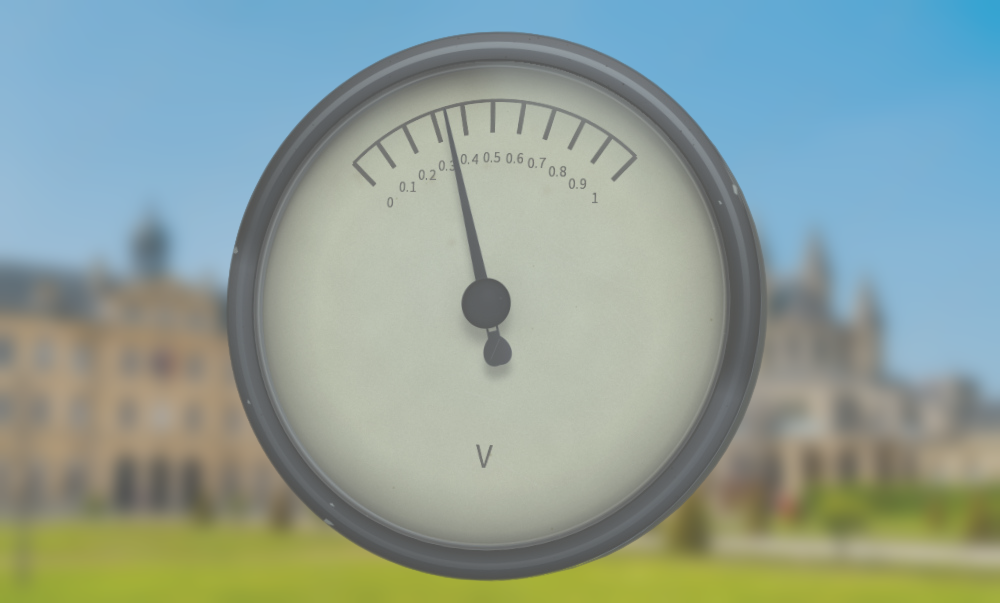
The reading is 0.35 V
